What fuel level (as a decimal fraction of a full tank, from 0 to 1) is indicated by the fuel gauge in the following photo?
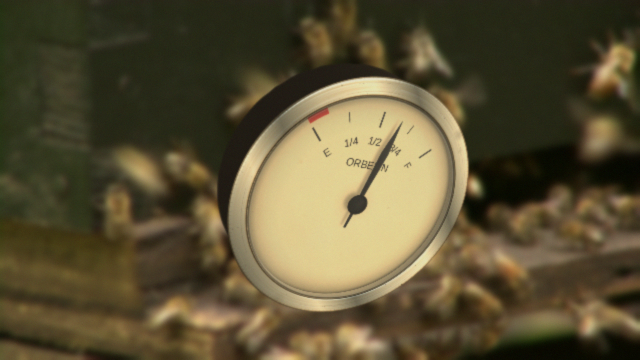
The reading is 0.625
